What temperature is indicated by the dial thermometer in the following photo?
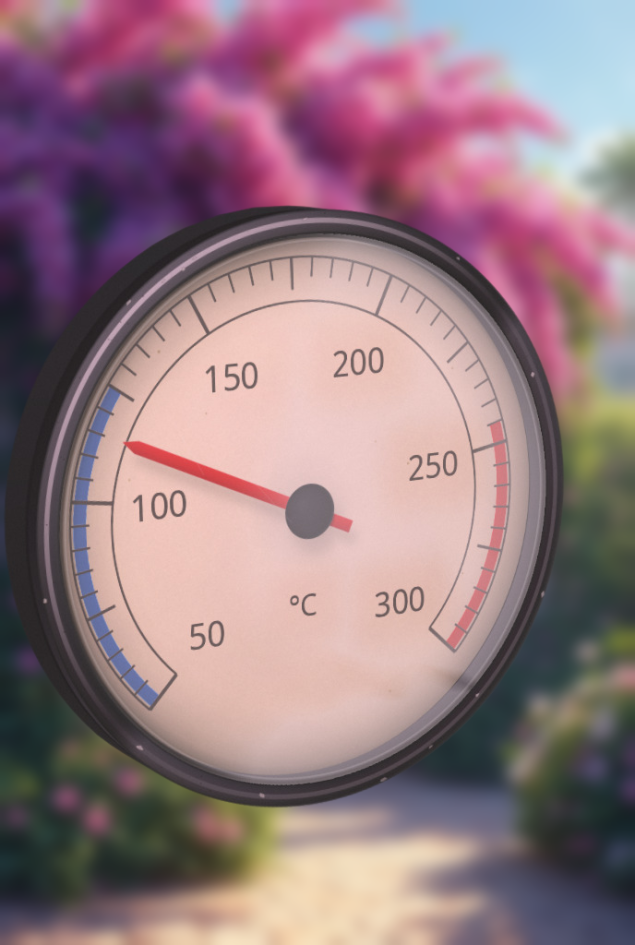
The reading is 115 °C
